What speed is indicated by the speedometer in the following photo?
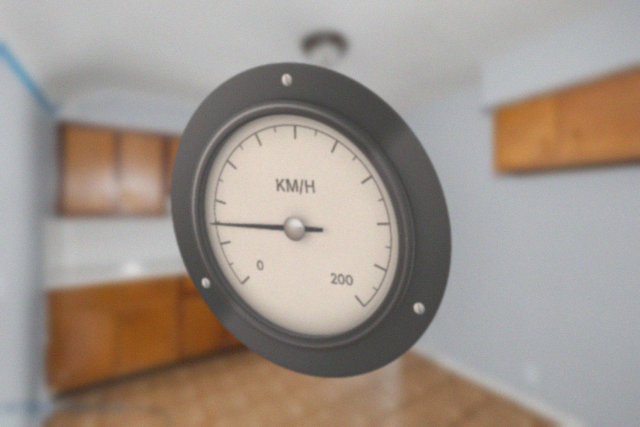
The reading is 30 km/h
